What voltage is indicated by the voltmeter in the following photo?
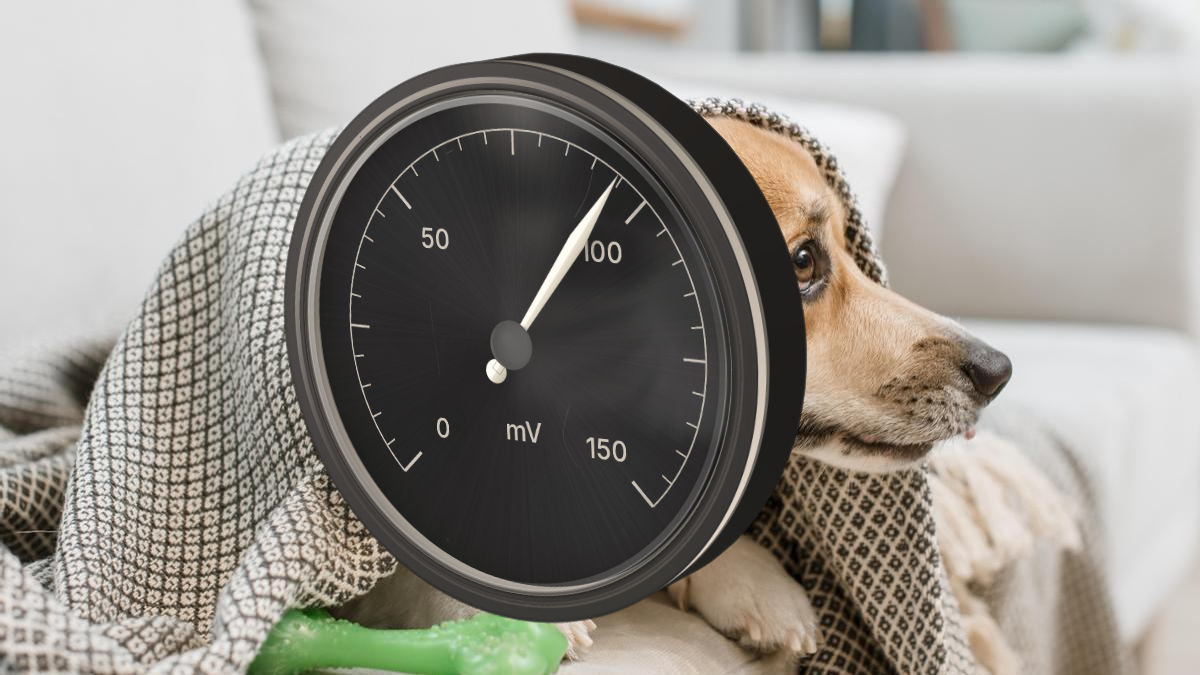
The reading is 95 mV
